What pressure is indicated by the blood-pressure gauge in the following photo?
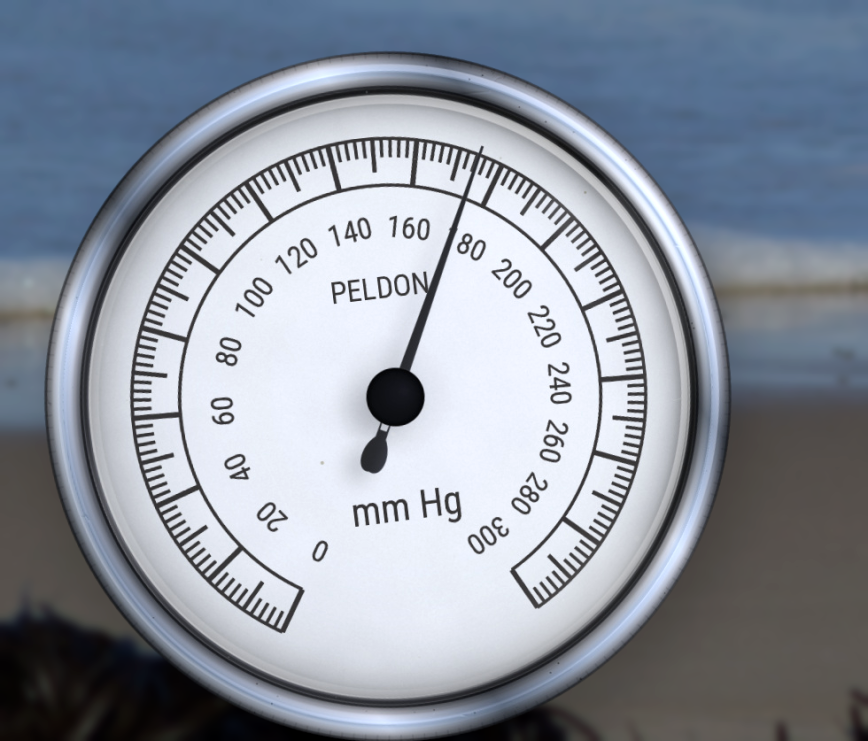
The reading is 174 mmHg
